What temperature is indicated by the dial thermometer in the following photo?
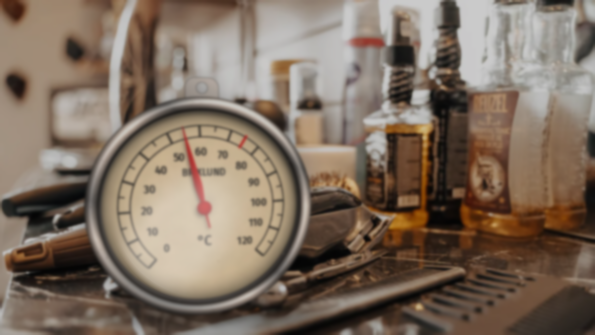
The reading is 55 °C
